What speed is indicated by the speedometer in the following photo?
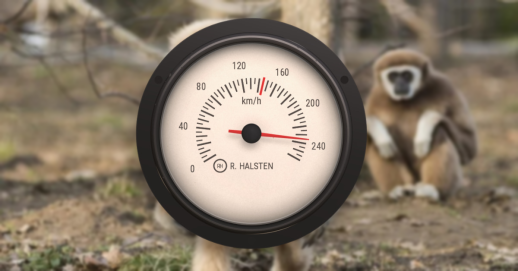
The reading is 235 km/h
